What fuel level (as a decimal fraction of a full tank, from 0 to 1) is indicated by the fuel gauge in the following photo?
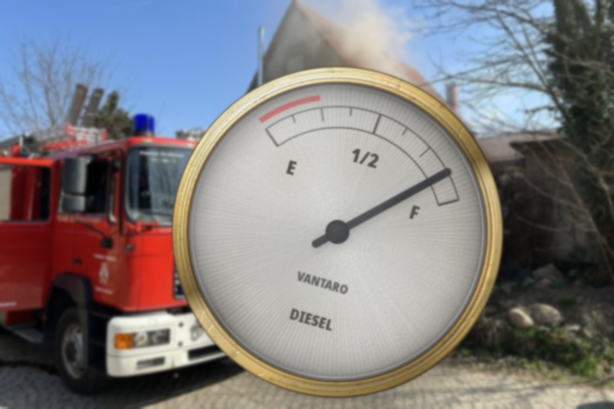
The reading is 0.875
